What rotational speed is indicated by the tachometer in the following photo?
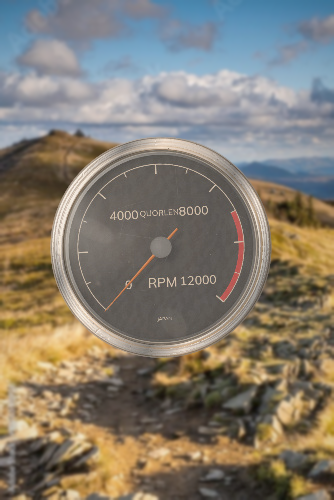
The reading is 0 rpm
